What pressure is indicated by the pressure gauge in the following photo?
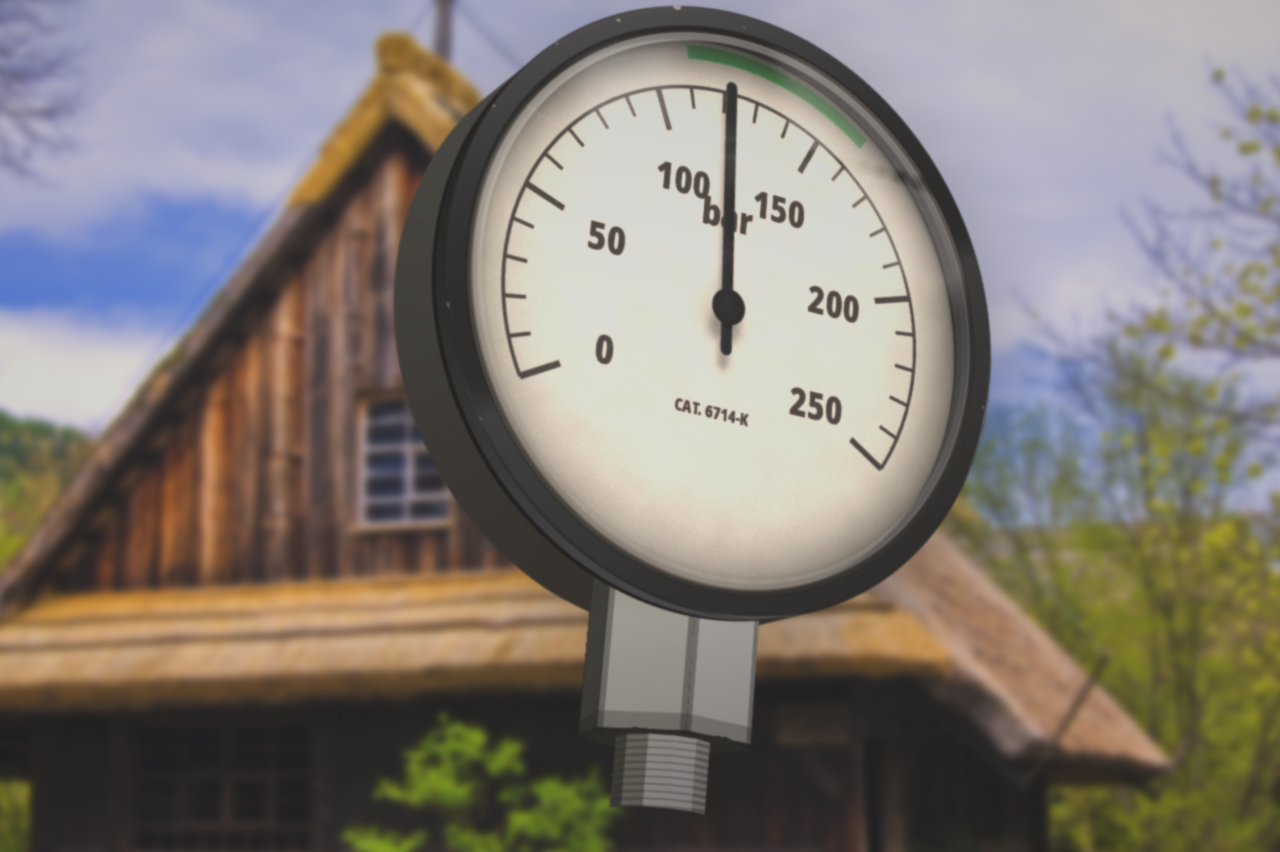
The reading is 120 bar
